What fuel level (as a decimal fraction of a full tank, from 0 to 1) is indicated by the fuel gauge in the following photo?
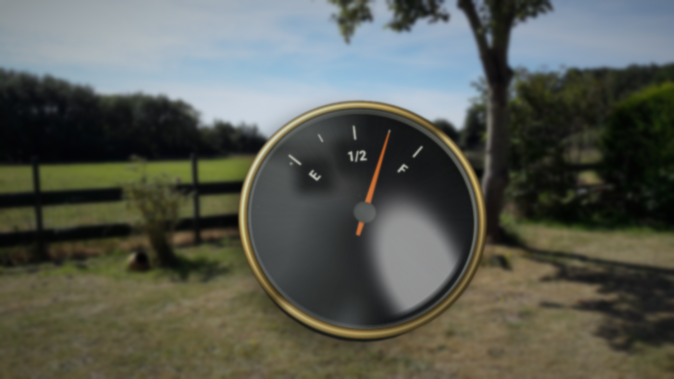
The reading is 0.75
